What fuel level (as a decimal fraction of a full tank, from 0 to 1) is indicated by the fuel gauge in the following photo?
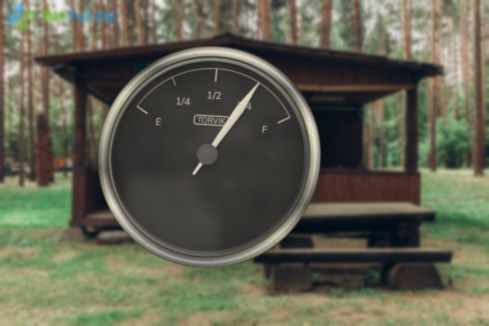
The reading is 0.75
